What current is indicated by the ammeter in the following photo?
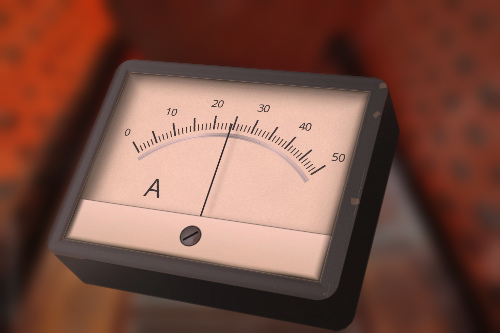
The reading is 25 A
